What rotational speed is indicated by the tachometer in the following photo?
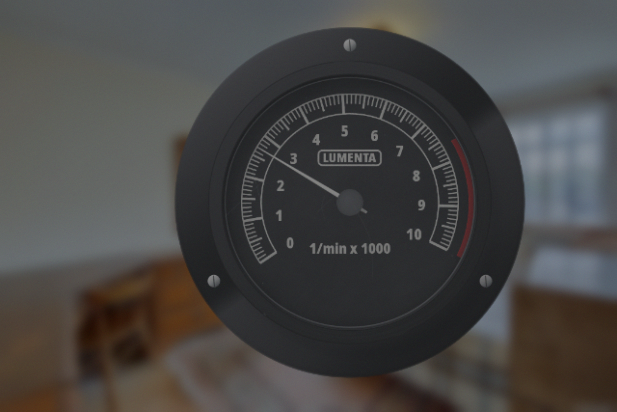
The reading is 2700 rpm
